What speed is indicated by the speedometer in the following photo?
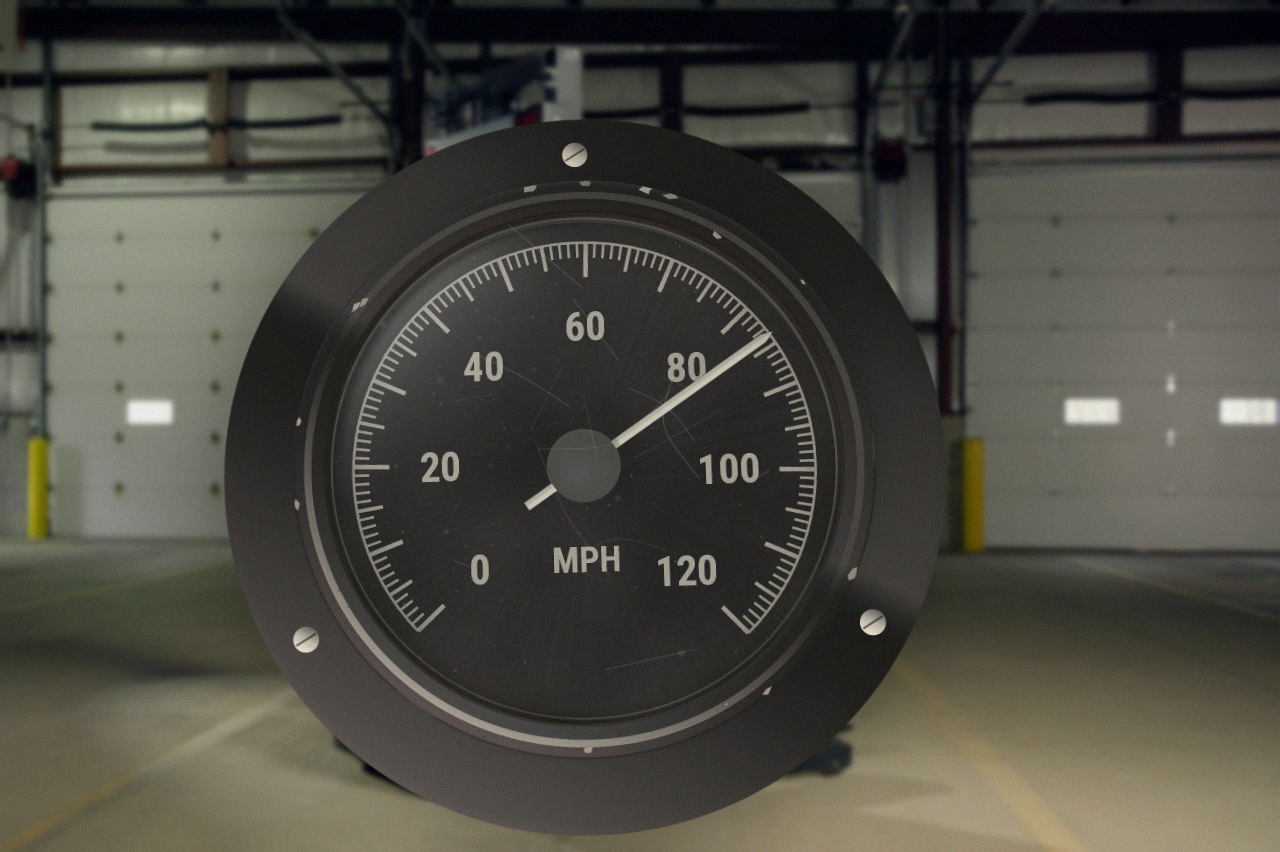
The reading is 84 mph
